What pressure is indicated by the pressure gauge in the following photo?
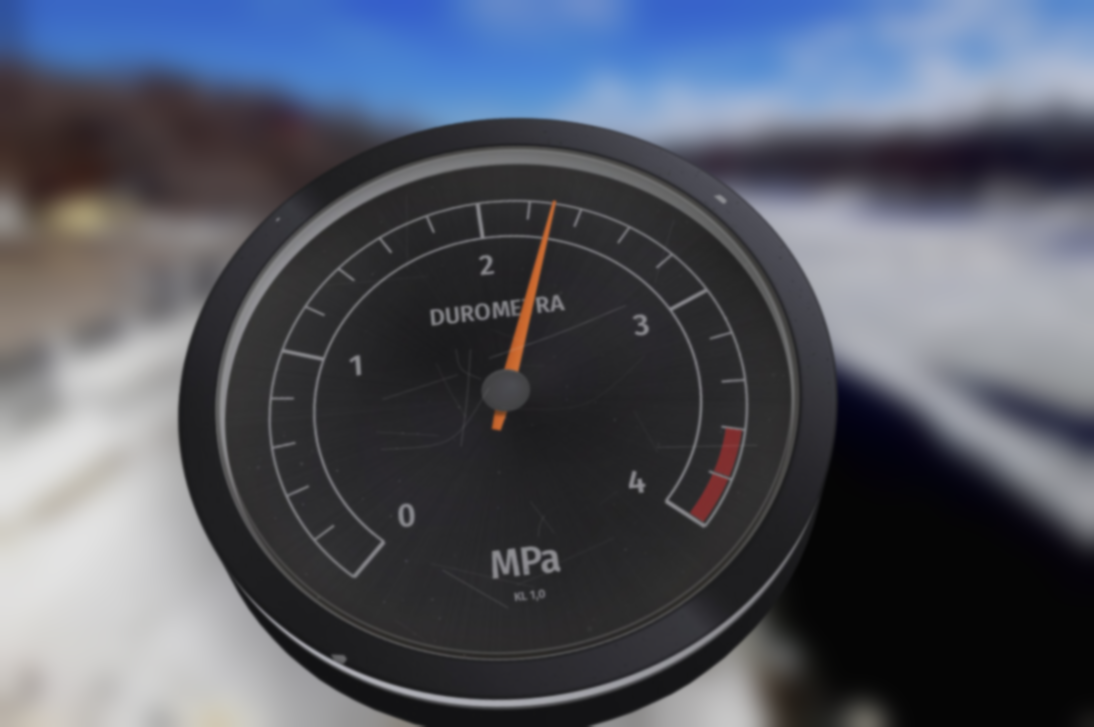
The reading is 2.3 MPa
